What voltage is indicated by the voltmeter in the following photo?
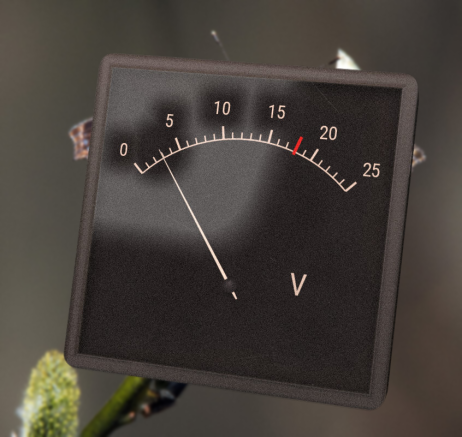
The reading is 3 V
